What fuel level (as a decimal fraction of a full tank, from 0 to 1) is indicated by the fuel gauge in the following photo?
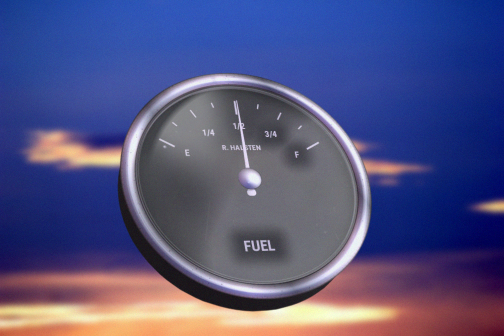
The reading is 0.5
